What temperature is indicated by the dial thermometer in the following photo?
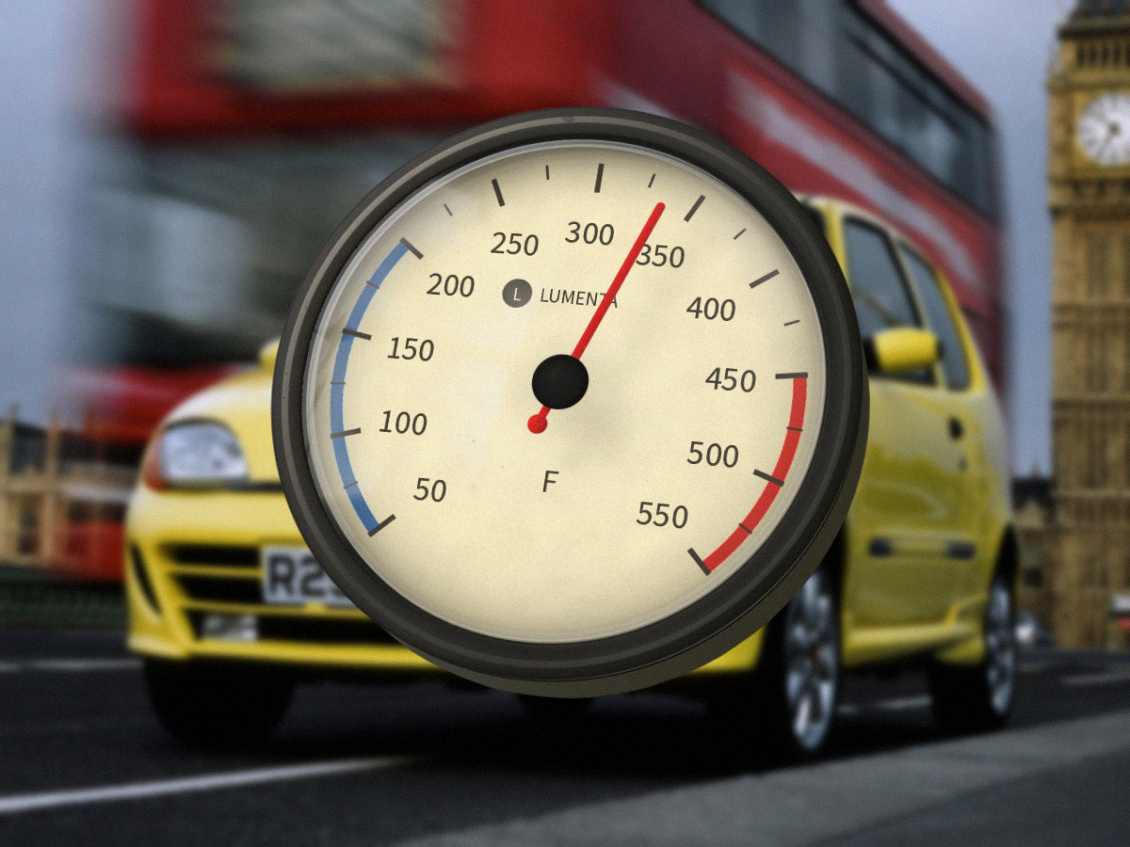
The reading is 337.5 °F
